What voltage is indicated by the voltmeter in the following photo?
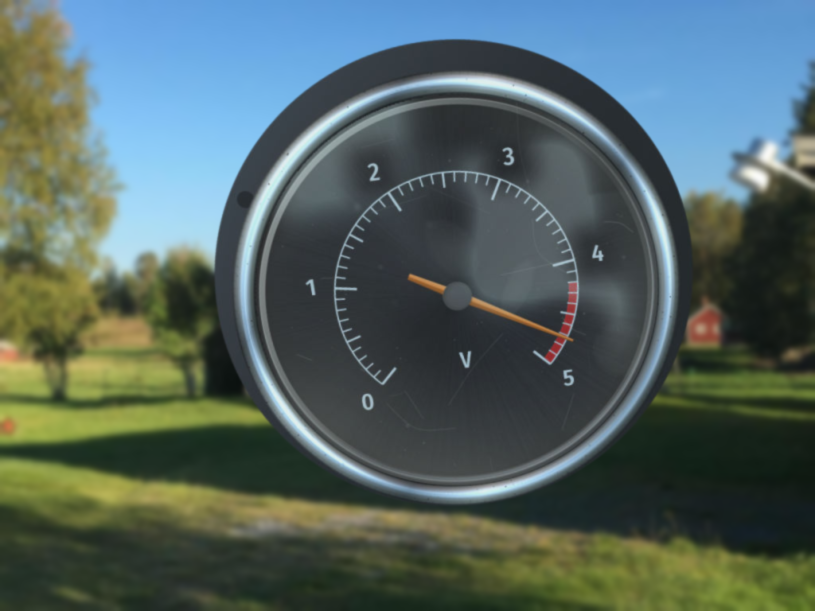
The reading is 4.7 V
